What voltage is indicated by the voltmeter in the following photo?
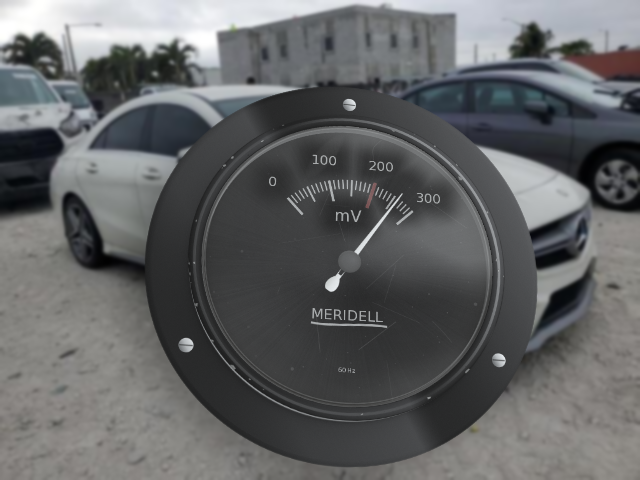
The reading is 260 mV
